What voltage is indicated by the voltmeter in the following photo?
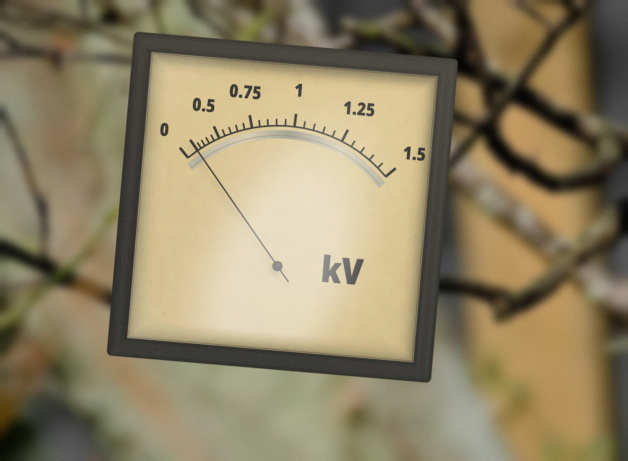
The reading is 0.25 kV
